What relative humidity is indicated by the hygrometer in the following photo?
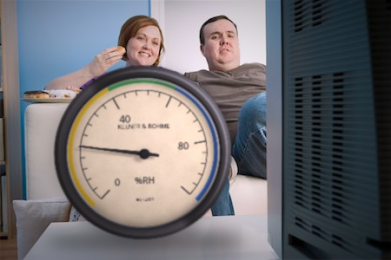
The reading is 20 %
